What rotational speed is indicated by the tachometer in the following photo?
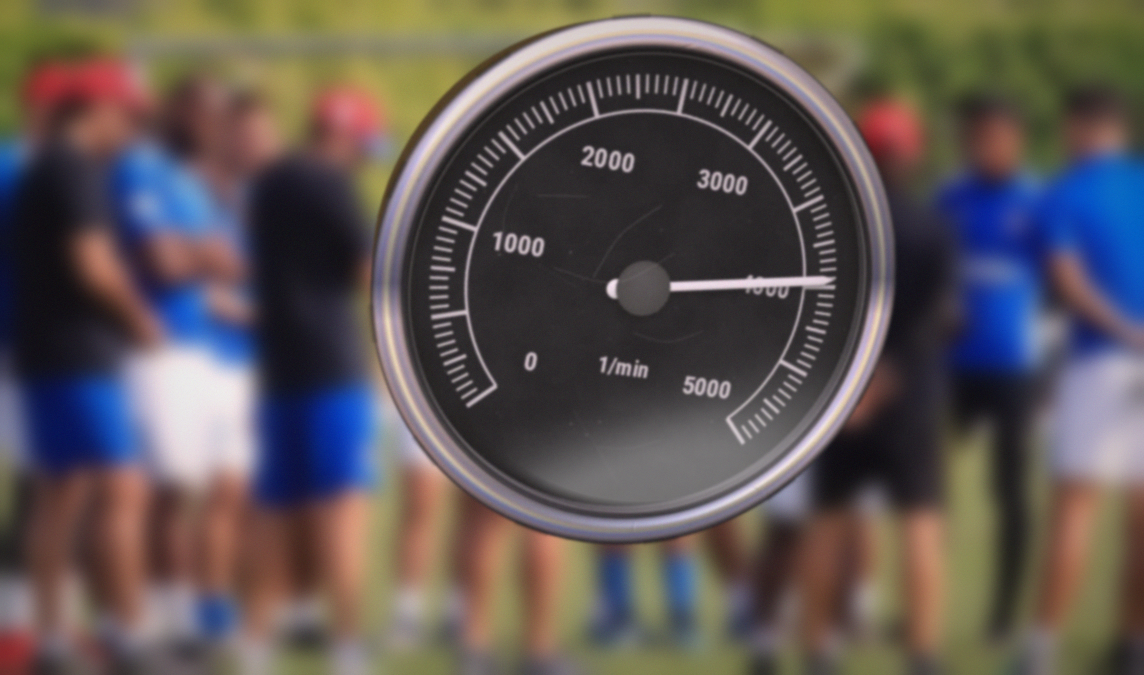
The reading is 3950 rpm
